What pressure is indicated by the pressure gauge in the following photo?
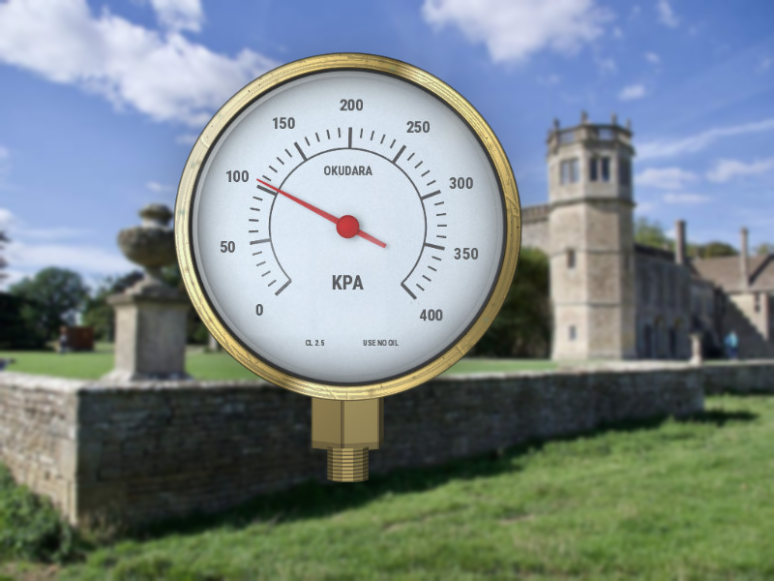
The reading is 105 kPa
